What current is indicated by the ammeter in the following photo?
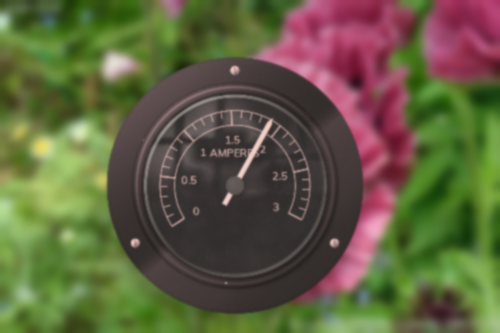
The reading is 1.9 A
